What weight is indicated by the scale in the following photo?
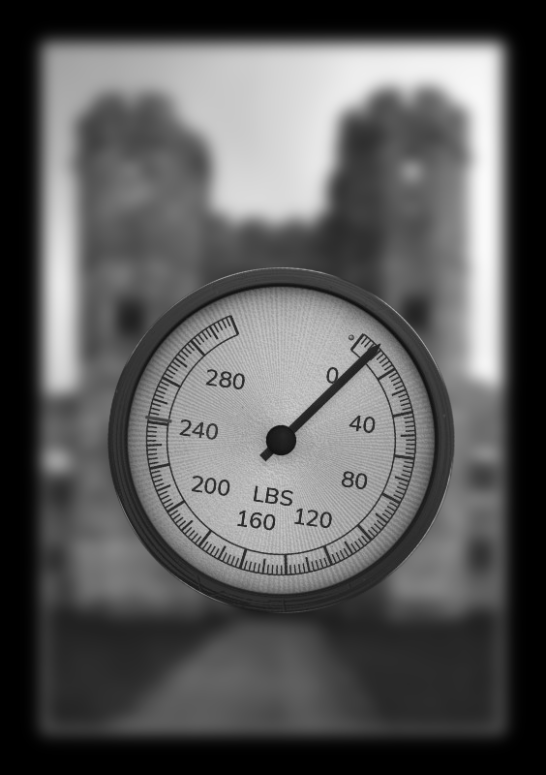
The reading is 8 lb
